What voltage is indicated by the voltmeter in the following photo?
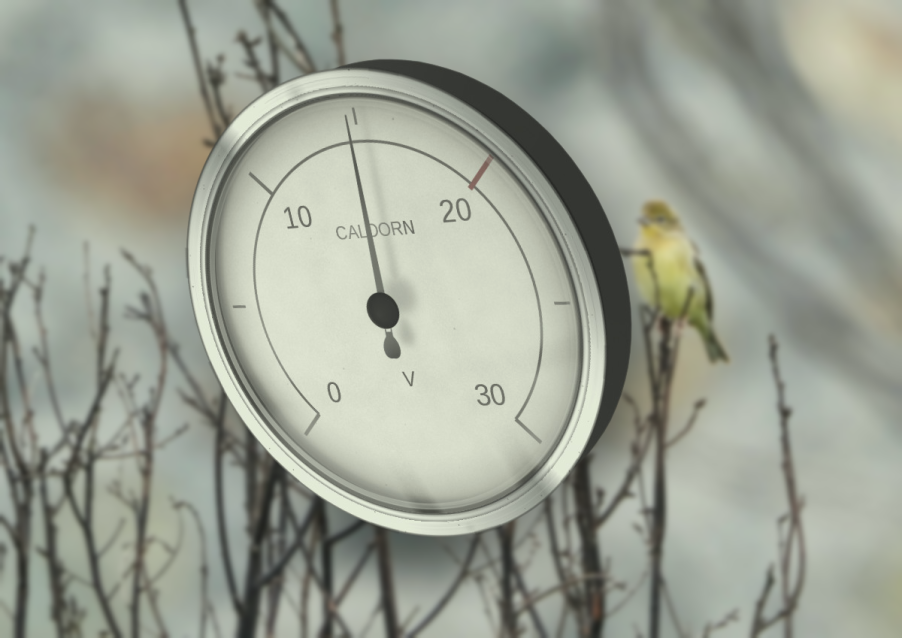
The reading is 15 V
